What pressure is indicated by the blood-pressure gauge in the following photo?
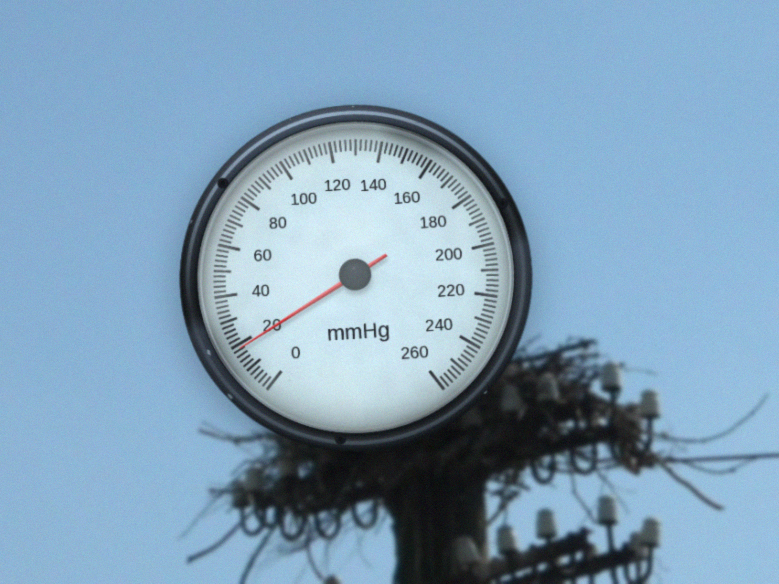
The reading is 18 mmHg
